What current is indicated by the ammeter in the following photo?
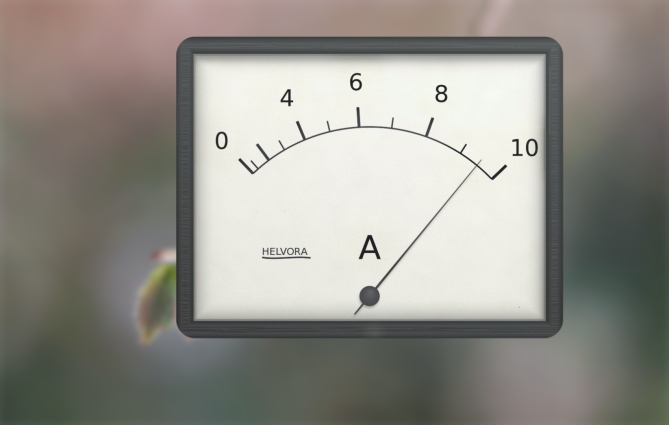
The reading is 9.5 A
